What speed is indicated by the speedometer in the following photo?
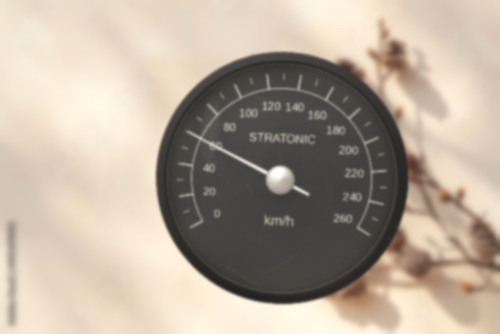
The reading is 60 km/h
